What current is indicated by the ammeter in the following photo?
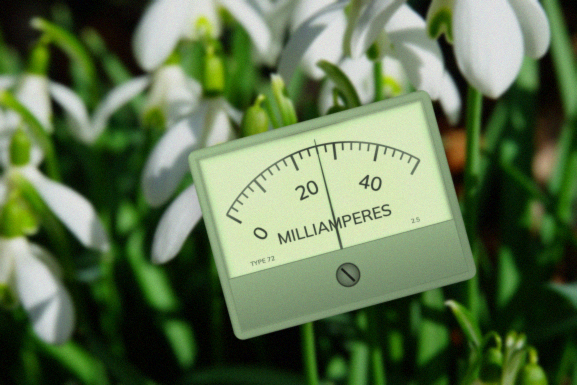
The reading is 26 mA
